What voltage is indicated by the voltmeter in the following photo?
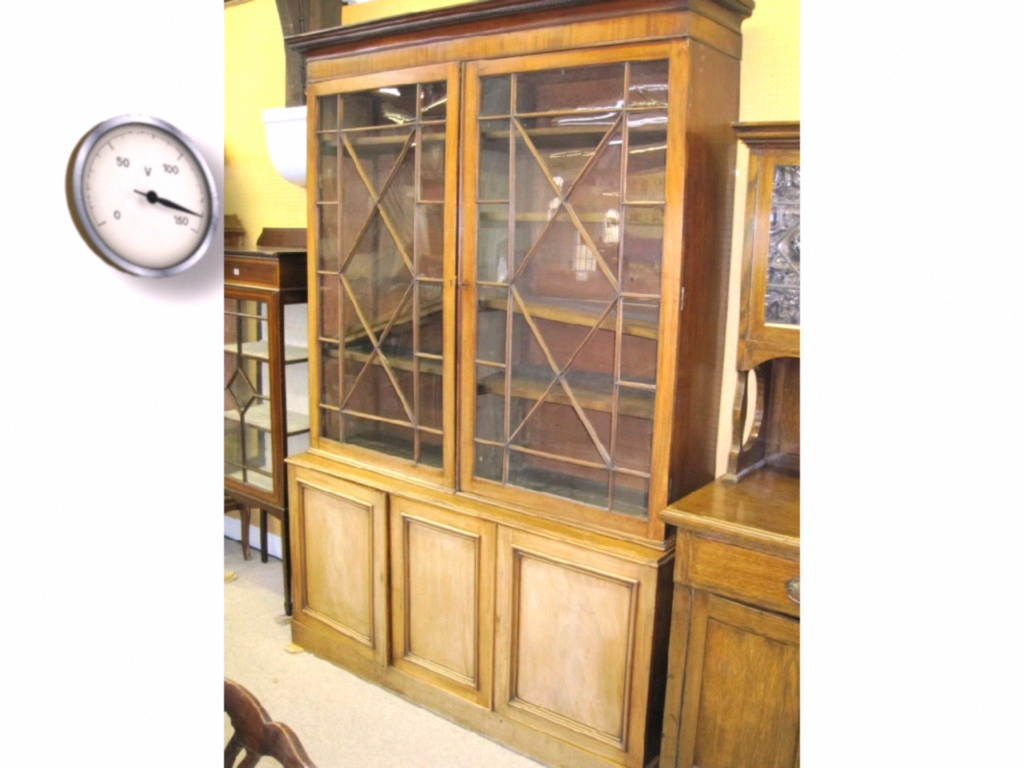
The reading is 140 V
